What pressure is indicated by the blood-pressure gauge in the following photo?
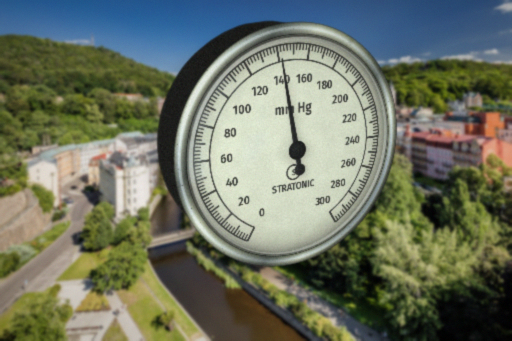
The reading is 140 mmHg
